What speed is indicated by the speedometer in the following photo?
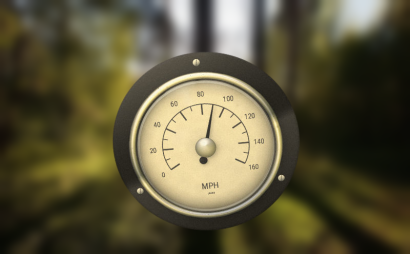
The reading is 90 mph
